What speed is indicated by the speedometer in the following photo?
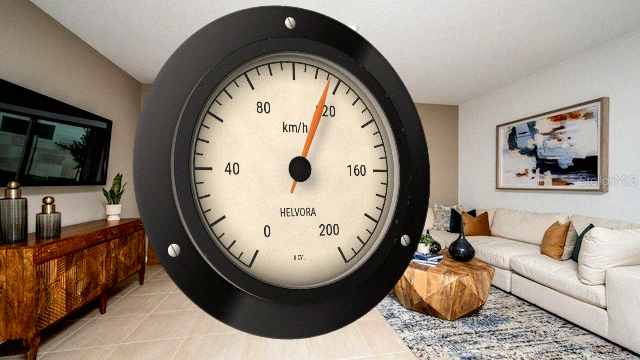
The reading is 115 km/h
